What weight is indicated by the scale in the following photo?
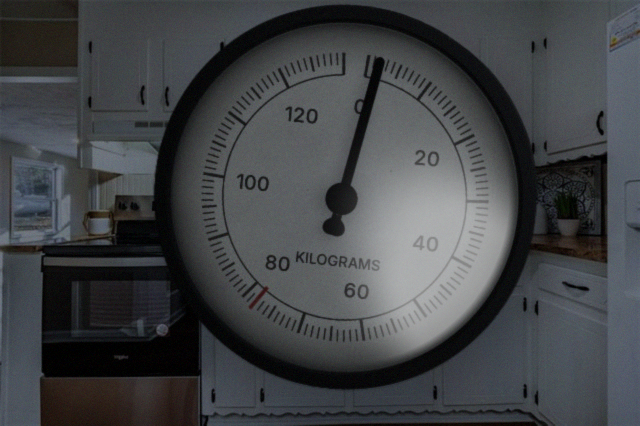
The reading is 2 kg
